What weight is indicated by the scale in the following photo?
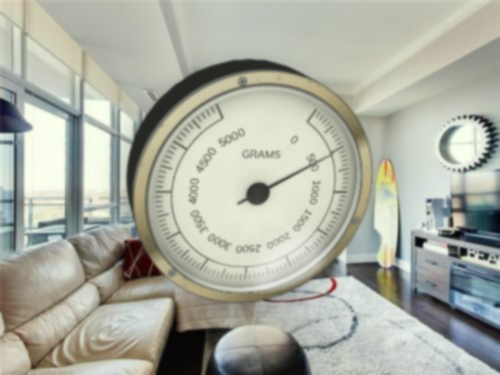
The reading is 500 g
